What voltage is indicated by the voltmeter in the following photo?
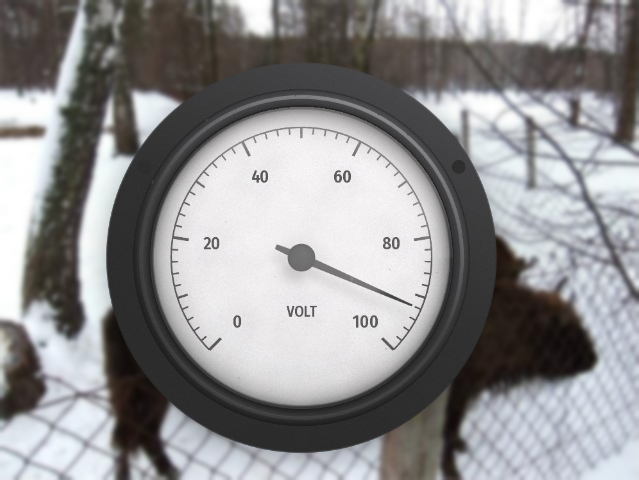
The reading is 92 V
